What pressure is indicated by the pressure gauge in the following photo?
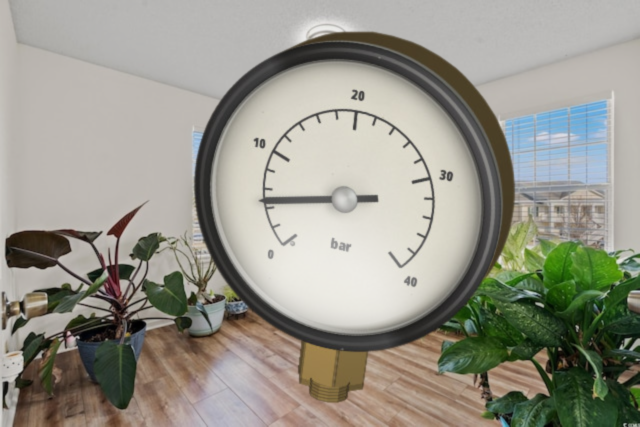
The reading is 5 bar
